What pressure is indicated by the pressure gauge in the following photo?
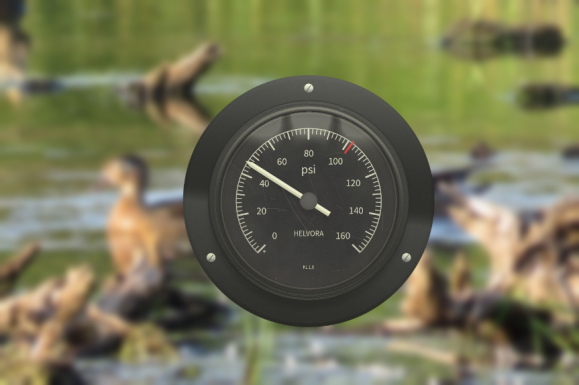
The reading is 46 psi
